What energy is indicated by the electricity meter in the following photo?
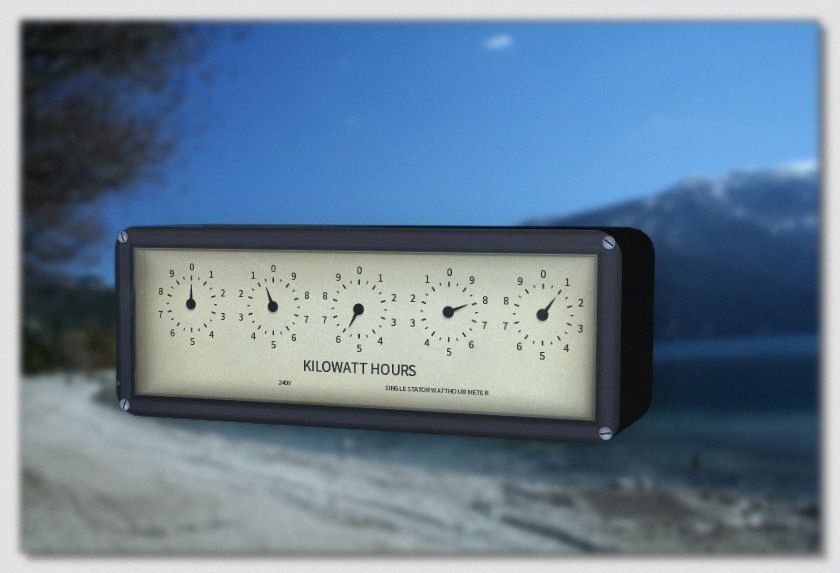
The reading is 581 kWh
